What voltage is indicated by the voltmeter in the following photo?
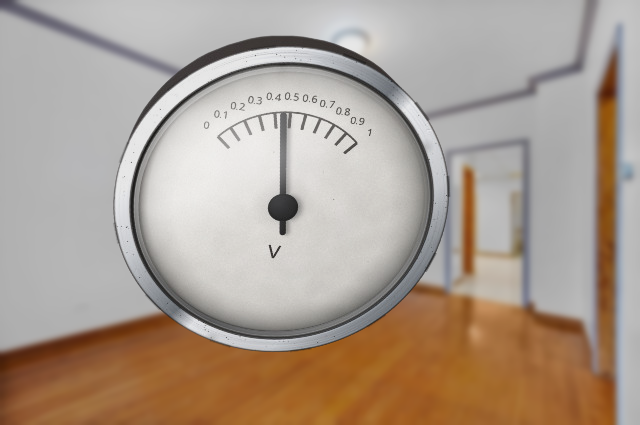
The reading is 0.45 V
